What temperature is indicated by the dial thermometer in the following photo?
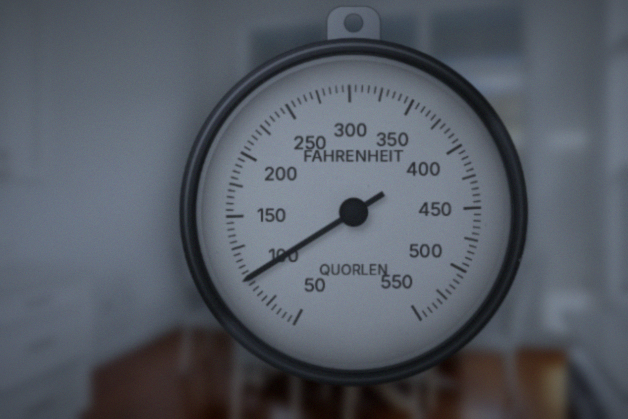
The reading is 100 °F
